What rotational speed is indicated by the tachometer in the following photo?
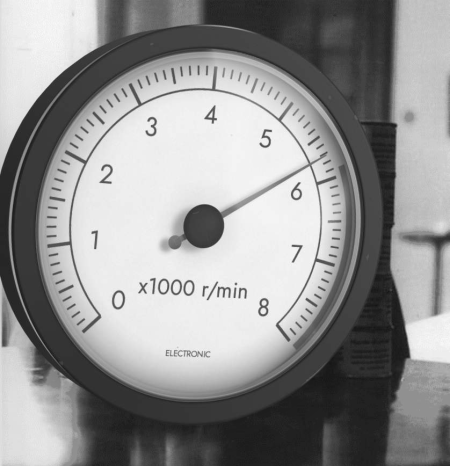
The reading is 5700 rpm
